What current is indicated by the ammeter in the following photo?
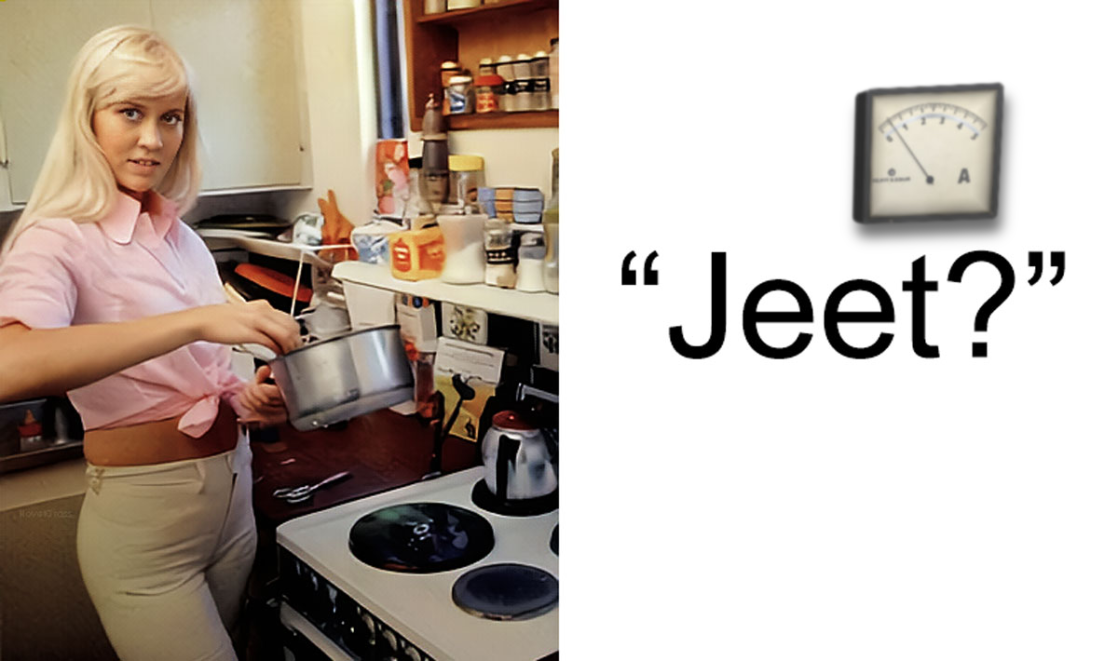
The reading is 0.5 A
